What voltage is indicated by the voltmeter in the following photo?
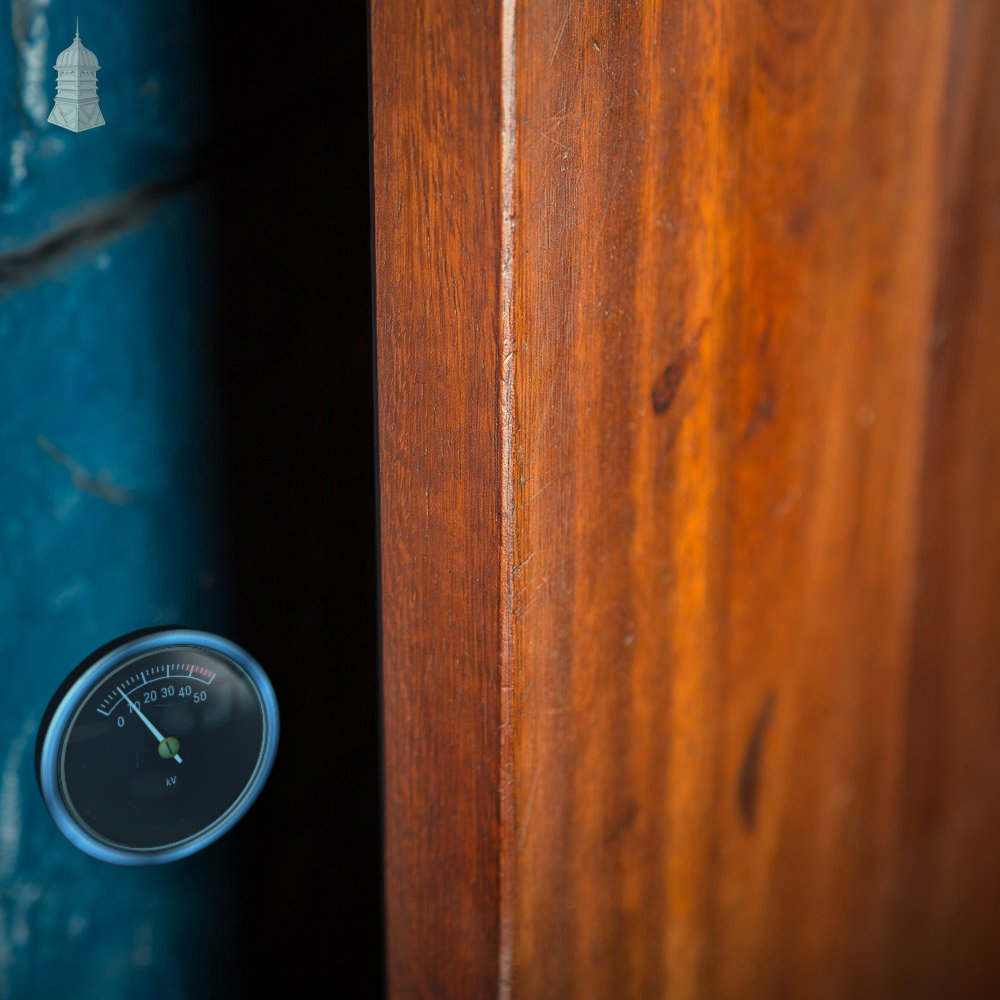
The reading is 10 kV
